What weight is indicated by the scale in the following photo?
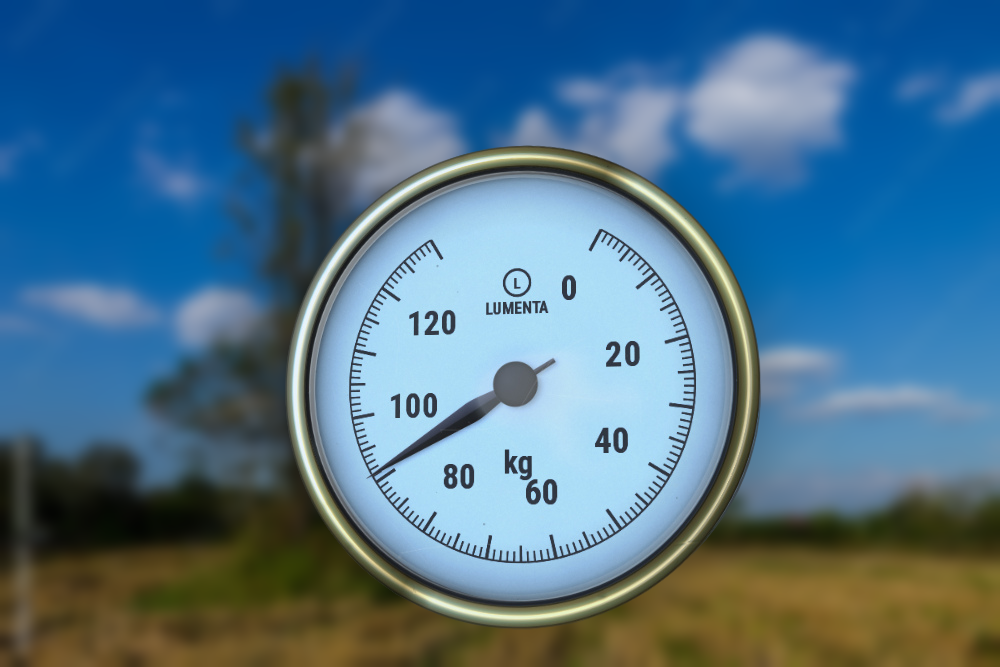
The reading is 91 kg
